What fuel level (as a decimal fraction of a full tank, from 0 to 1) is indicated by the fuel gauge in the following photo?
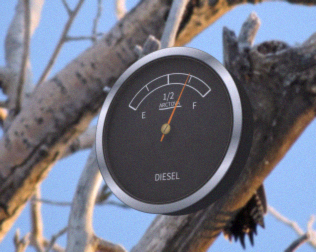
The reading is 0.75
